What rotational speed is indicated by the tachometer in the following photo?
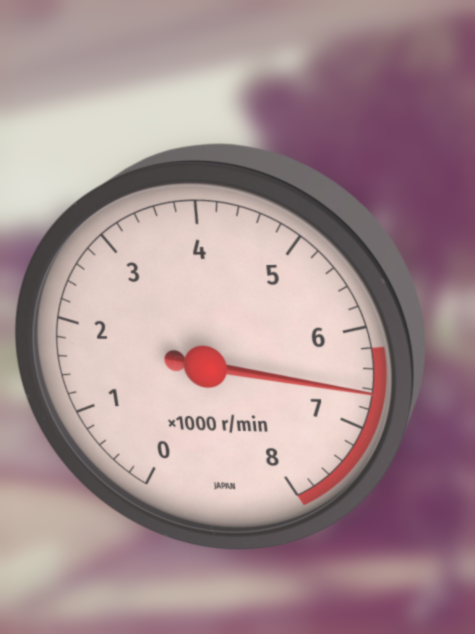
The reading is 6600 rpm
